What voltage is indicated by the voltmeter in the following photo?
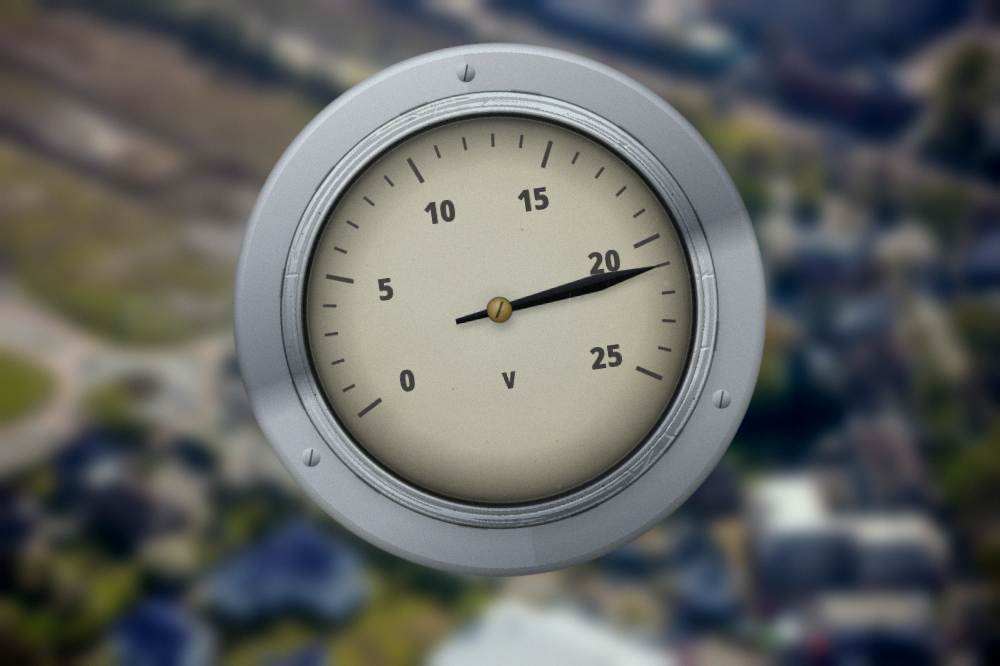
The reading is 21 V
